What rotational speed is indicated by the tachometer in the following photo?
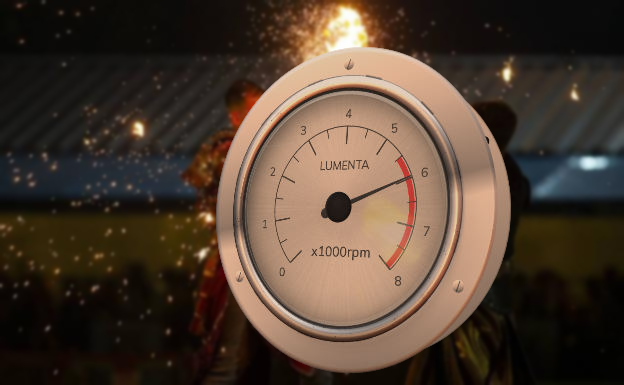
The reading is 6000 rpm
